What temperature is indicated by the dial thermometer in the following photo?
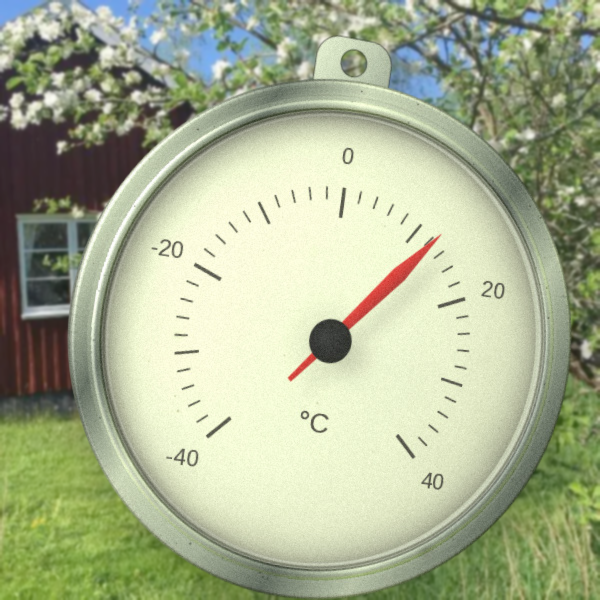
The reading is 12 °C
